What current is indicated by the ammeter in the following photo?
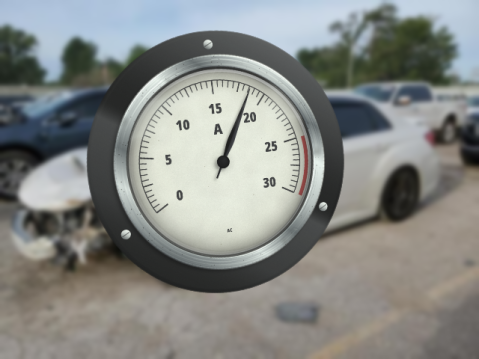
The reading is 18.5 A
